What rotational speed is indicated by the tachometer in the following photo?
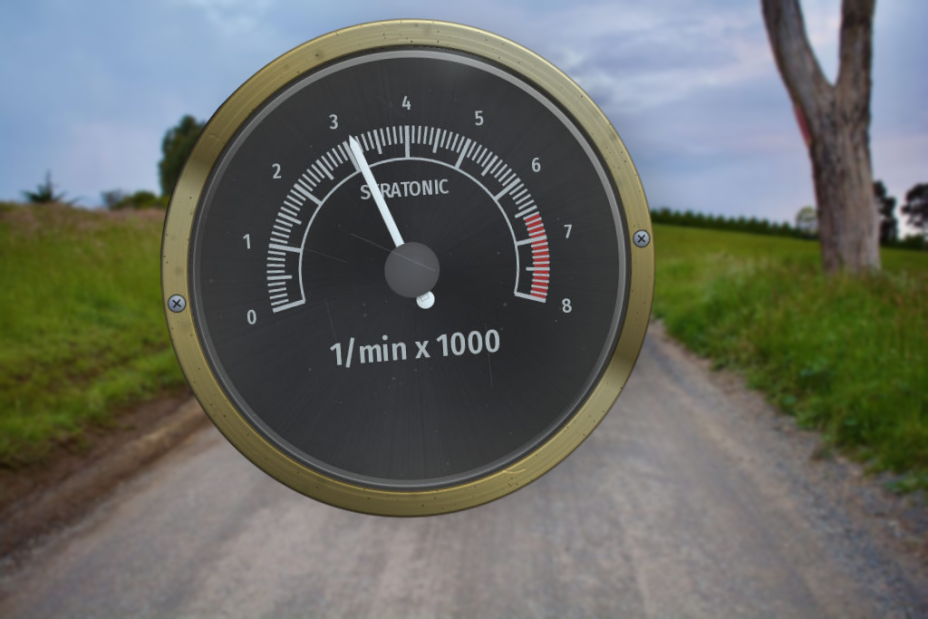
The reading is 3100 rpm
